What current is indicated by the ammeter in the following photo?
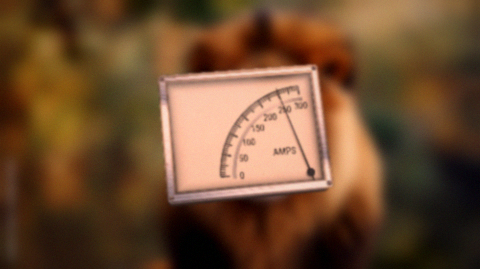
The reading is 250 A
